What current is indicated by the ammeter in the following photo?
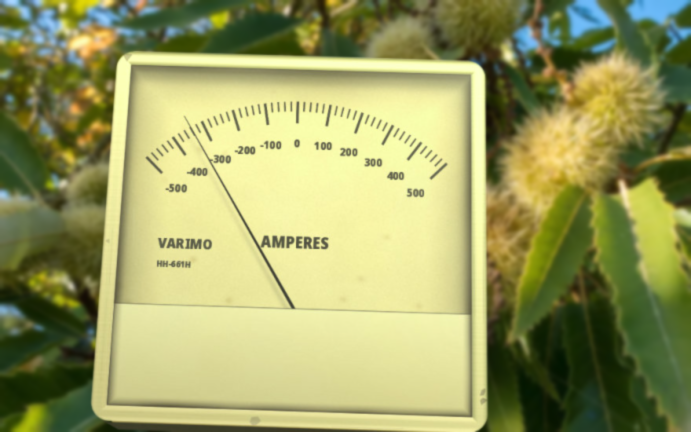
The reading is -340 A
